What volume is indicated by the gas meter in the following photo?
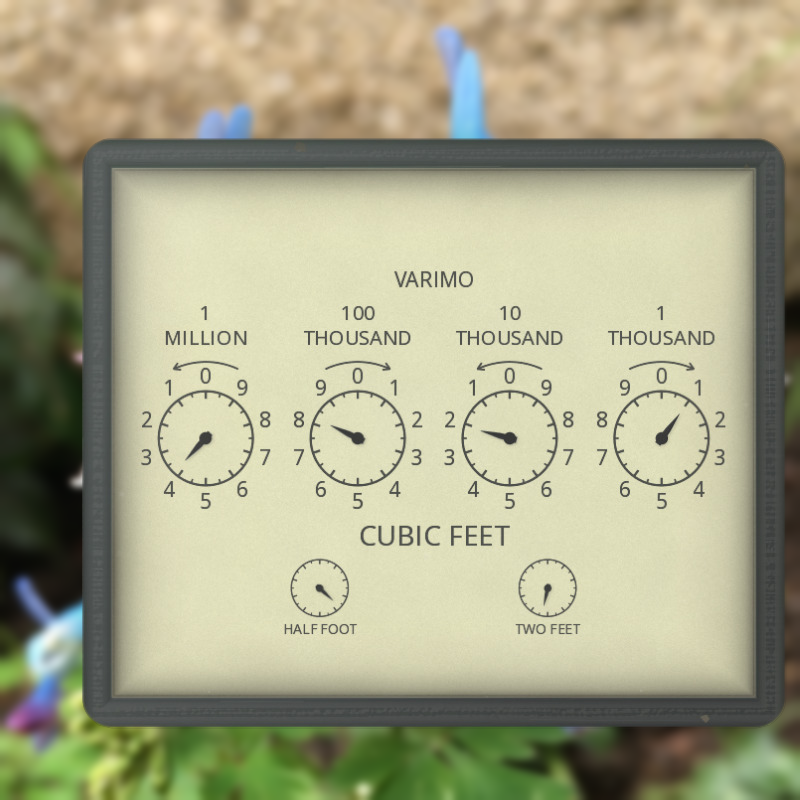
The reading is 382100 ft³
